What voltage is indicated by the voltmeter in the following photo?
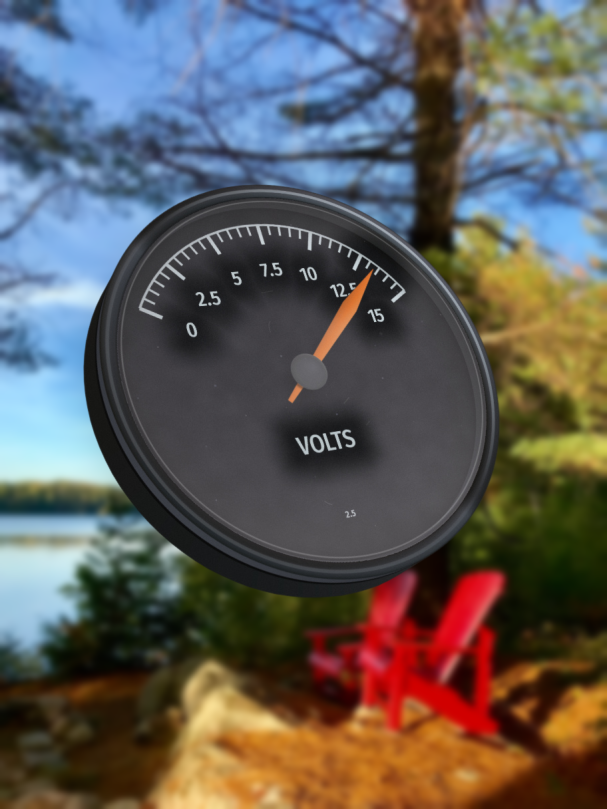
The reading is 13.25 V
